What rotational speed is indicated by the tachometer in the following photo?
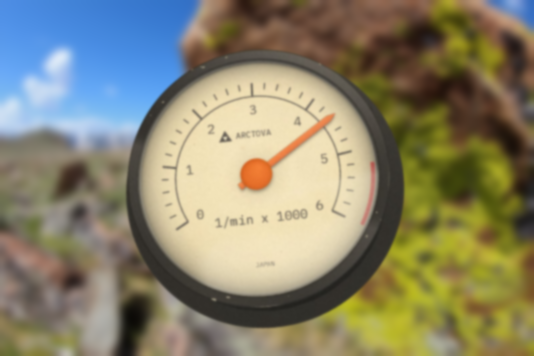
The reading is 4400 rpm
